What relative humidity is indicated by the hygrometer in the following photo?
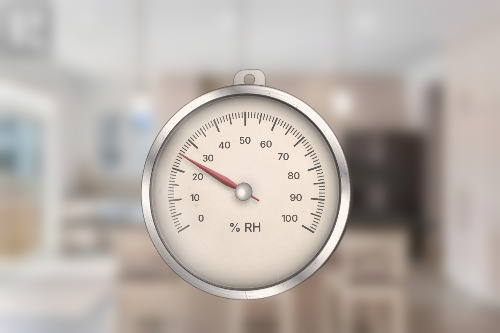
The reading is 25 %
